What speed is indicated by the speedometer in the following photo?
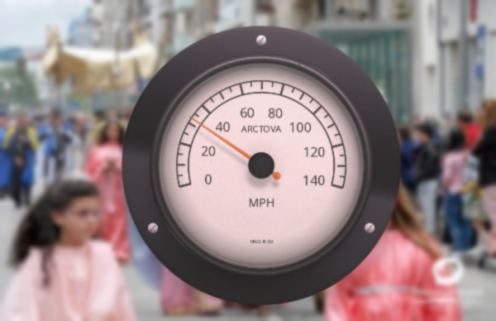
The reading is 32.5 mph
